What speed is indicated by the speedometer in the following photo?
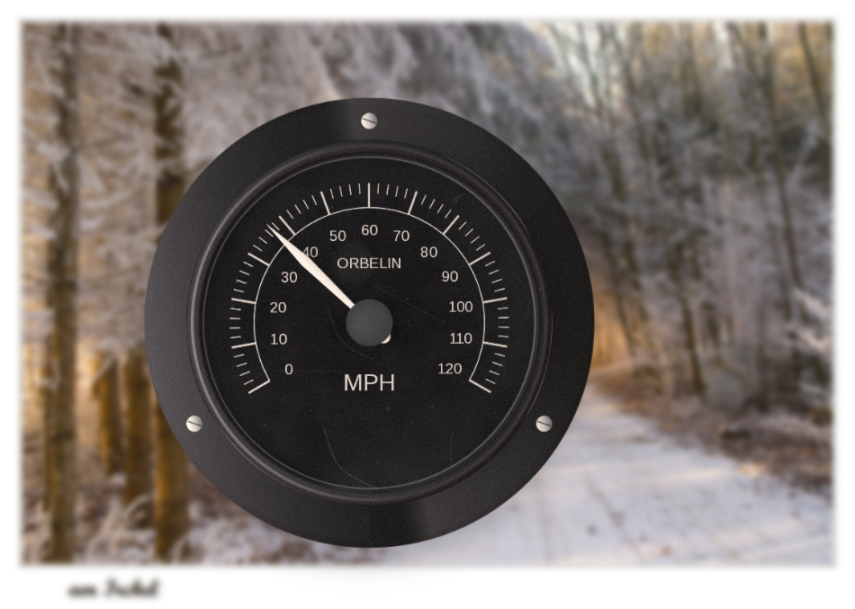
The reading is 37 mph
